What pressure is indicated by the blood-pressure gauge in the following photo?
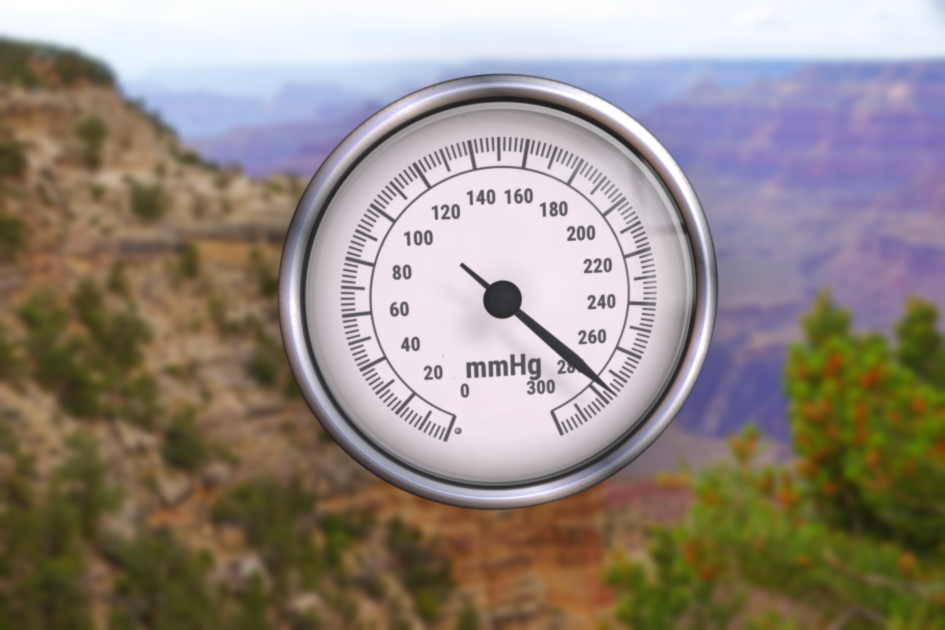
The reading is 276 mmHg
